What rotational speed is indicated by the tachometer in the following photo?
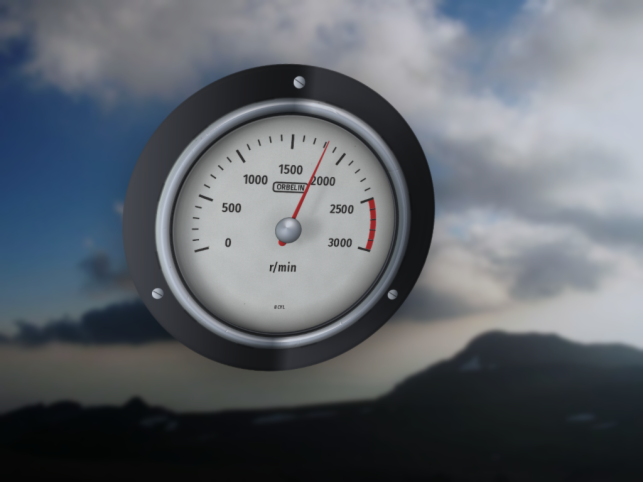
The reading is 1800 rpm
